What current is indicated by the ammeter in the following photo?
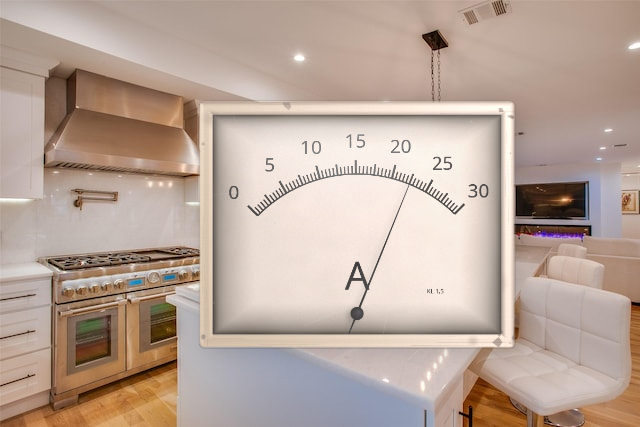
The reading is 22.5 A
